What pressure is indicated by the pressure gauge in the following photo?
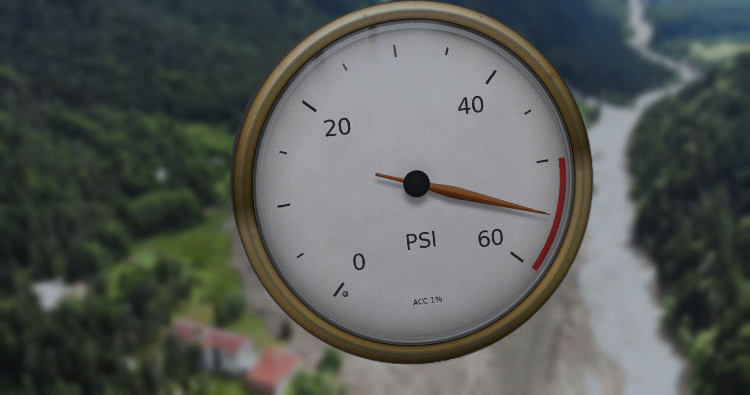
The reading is 55 psi
